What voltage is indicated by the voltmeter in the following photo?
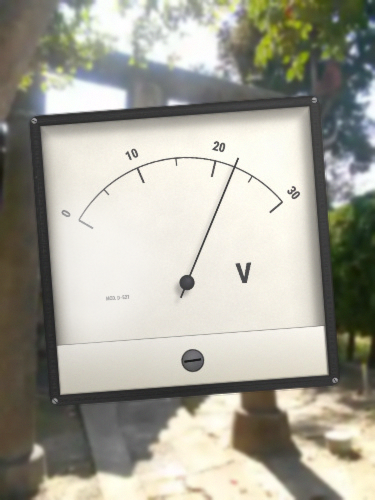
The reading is 22.5 V
